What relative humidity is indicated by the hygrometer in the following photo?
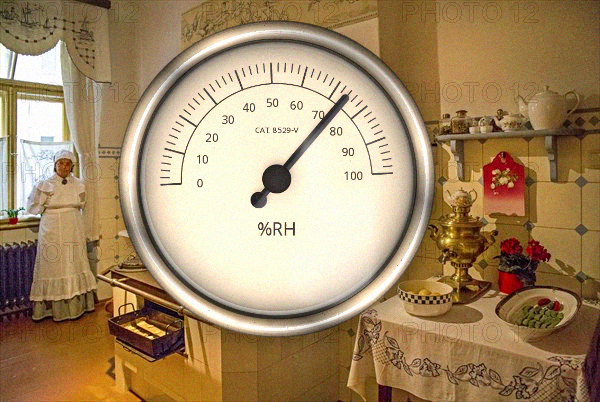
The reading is 74 %
